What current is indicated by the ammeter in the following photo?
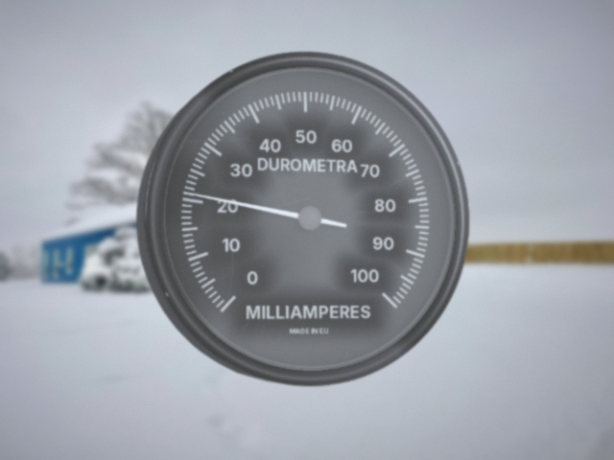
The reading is 21 mA
